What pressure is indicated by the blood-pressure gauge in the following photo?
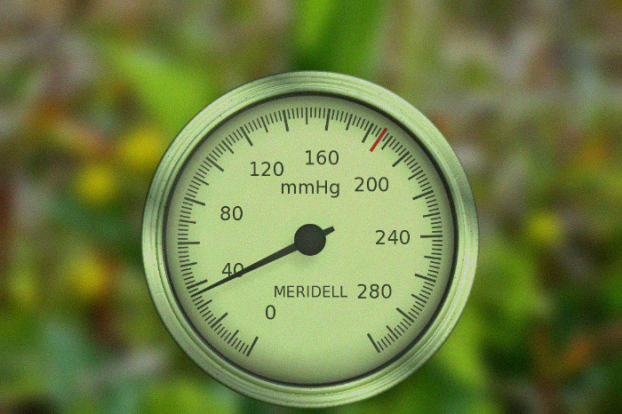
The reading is 36 mmHg
